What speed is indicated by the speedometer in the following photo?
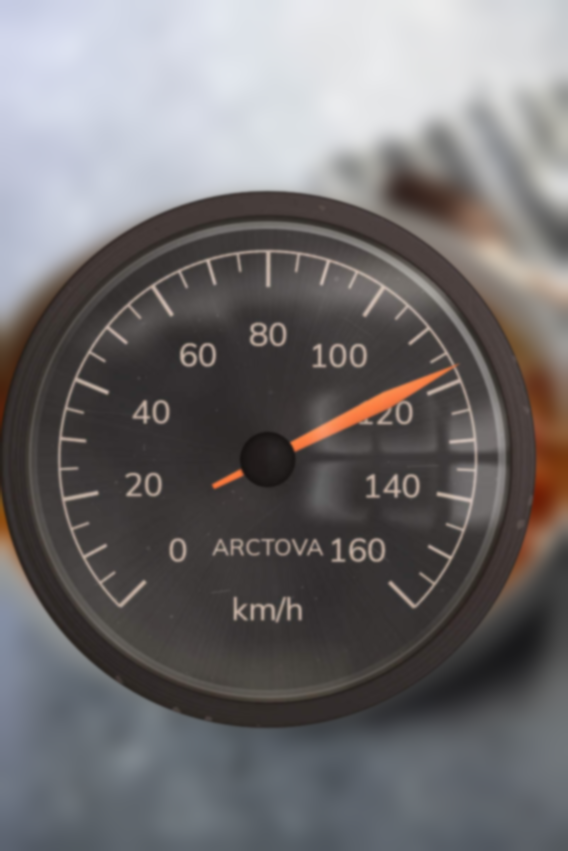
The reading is 117.5 km/h
